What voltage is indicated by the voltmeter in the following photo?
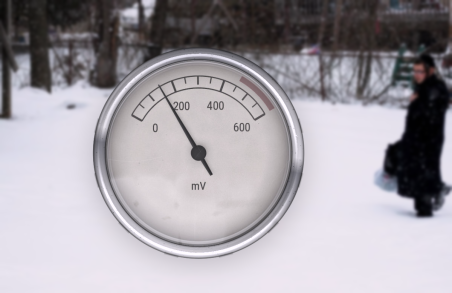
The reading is 150 mV
